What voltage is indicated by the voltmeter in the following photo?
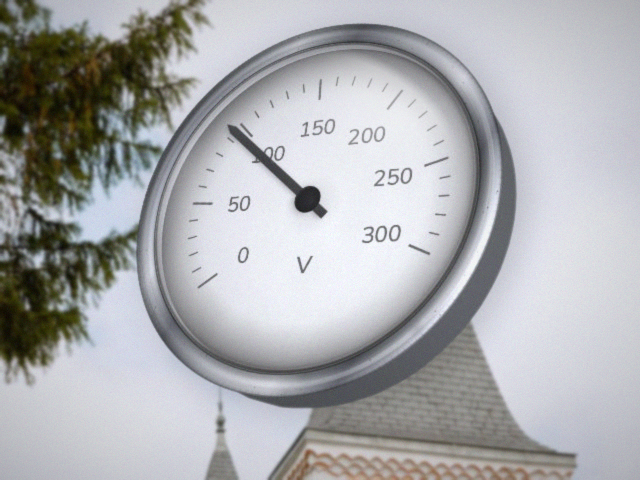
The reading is 95 V
